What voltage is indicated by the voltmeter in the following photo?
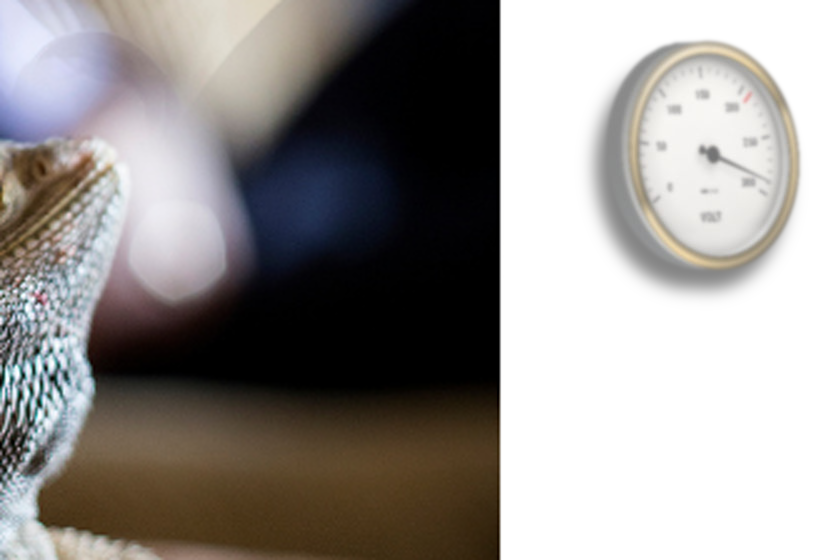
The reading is 290 V
